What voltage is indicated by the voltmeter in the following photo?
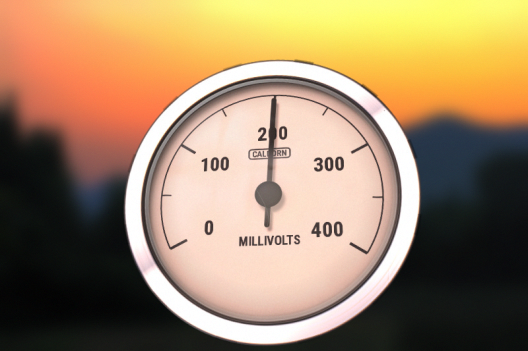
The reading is 200 mV
